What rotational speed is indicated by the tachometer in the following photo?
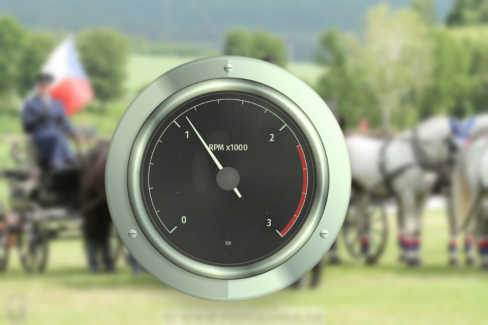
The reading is 1100 rpm
